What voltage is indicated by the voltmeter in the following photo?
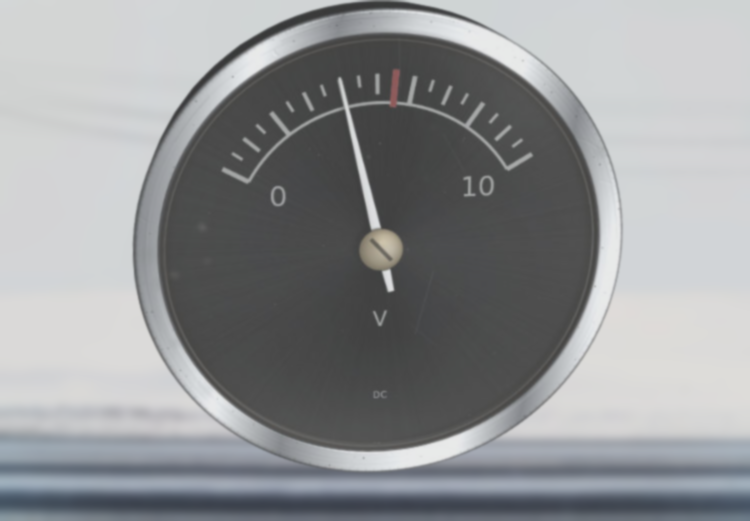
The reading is 4 V
